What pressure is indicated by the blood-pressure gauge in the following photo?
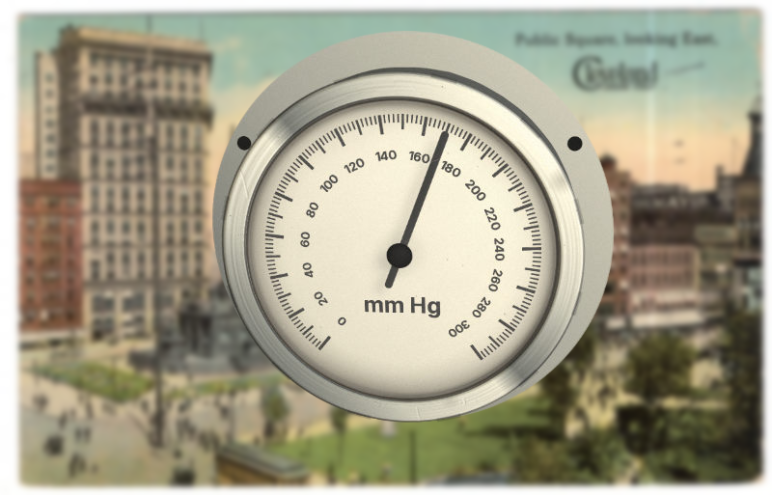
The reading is 170 mmHg
